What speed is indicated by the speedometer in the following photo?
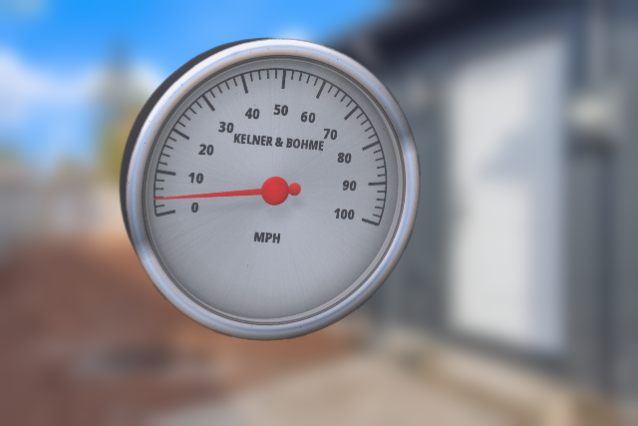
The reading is 4 mph
